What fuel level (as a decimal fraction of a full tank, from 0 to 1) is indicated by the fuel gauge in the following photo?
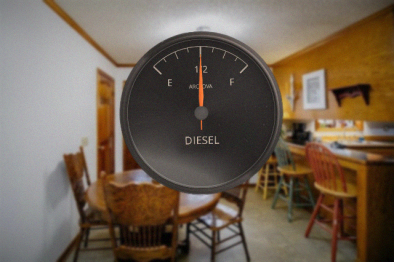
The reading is 0.5
